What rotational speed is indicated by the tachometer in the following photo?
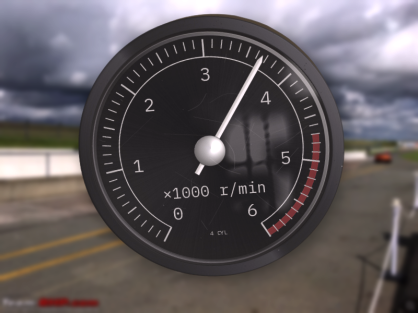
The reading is 3650 rpm
